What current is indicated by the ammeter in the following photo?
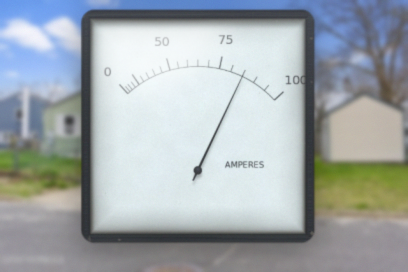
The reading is 85 A
